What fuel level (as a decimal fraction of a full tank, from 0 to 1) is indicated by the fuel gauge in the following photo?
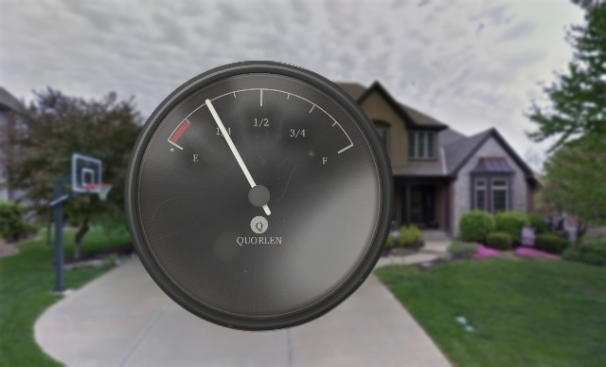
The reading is 0.25
